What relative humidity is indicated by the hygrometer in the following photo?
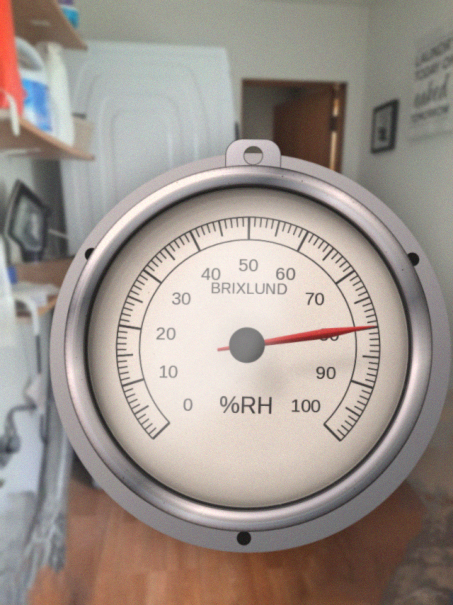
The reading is 80 %
